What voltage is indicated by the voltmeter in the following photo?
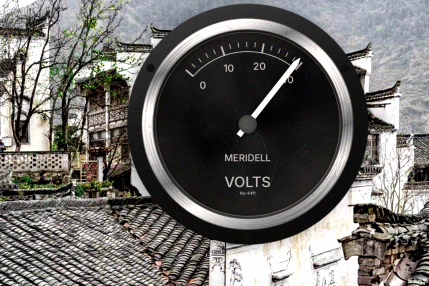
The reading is 29 V
